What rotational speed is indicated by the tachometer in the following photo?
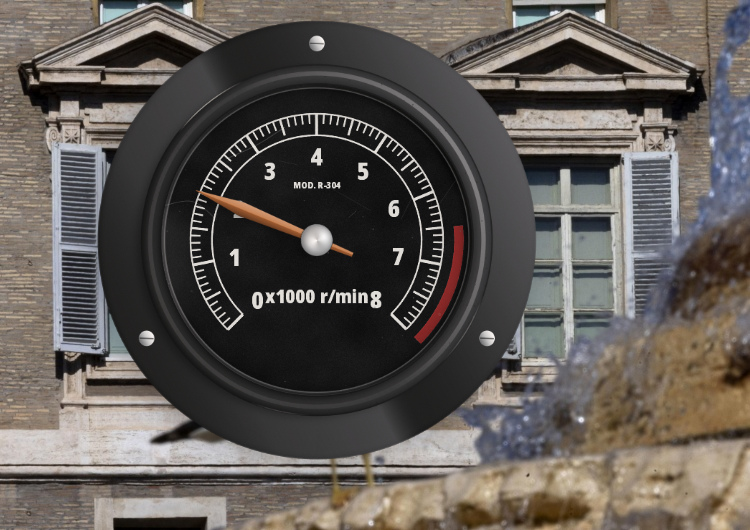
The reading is 2000 rpm
